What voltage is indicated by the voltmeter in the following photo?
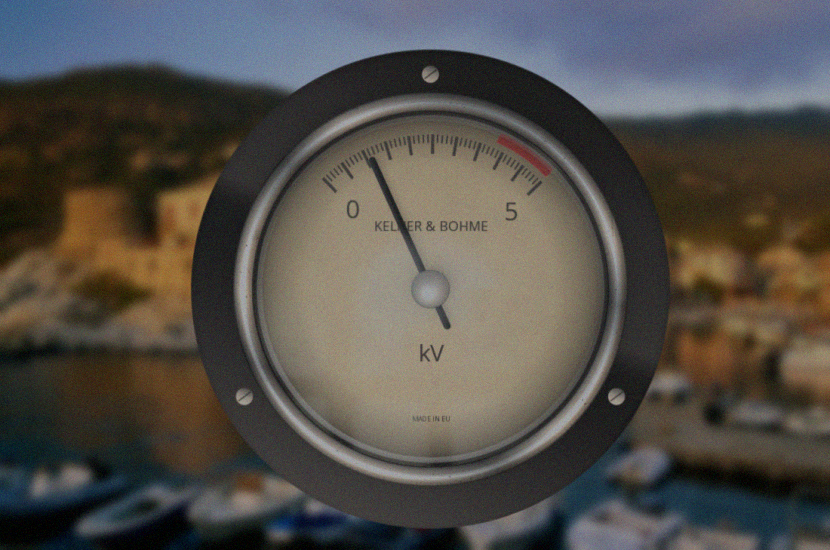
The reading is 1.1 kV
